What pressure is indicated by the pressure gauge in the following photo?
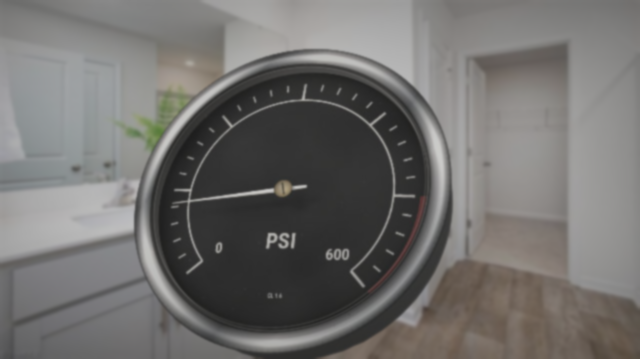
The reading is 80 psi
